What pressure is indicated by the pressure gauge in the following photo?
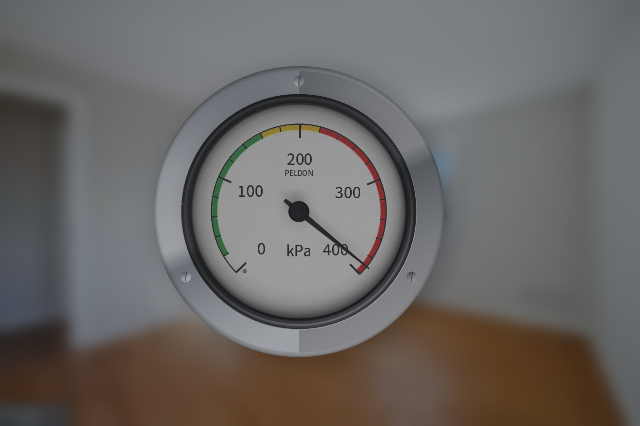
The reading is 390 kPa
